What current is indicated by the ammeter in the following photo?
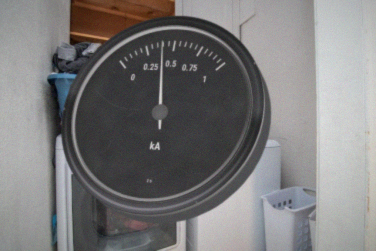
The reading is 0.4 kA
